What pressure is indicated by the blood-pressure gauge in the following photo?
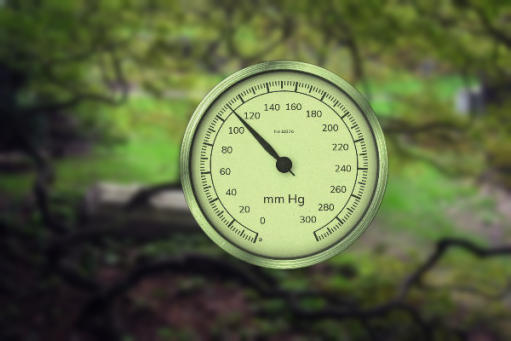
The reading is 110 mmHg
